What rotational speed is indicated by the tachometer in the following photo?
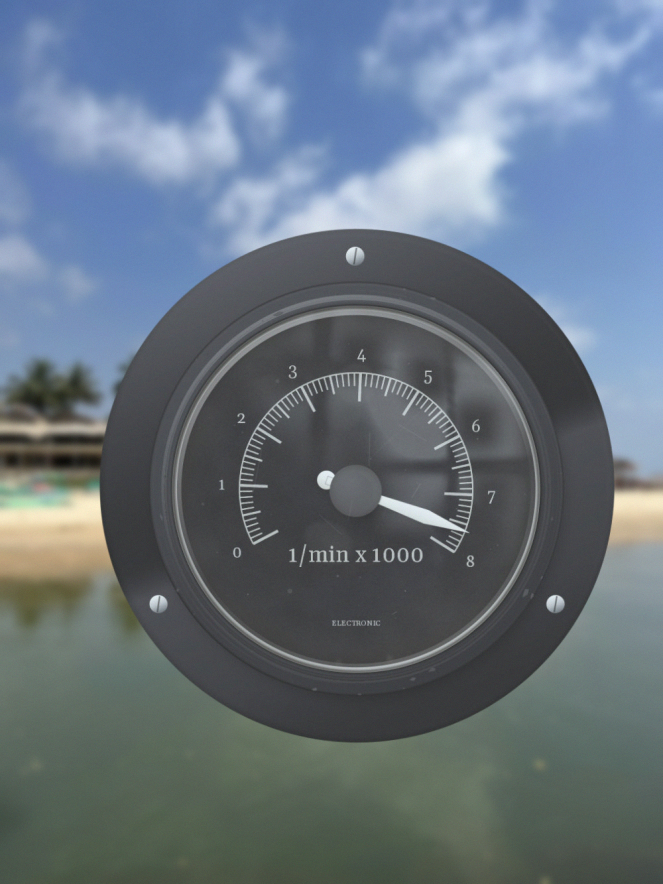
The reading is 7600 rpm
